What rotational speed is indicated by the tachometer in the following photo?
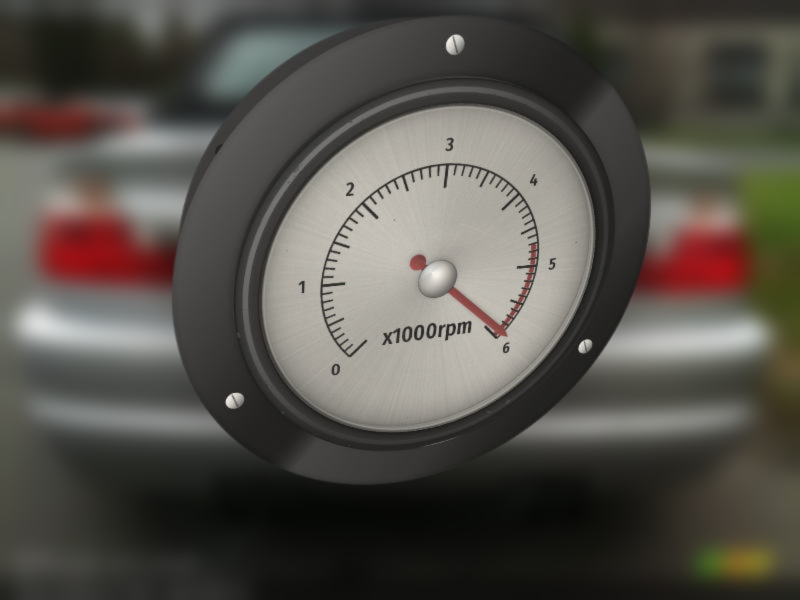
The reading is 5900 rpm
